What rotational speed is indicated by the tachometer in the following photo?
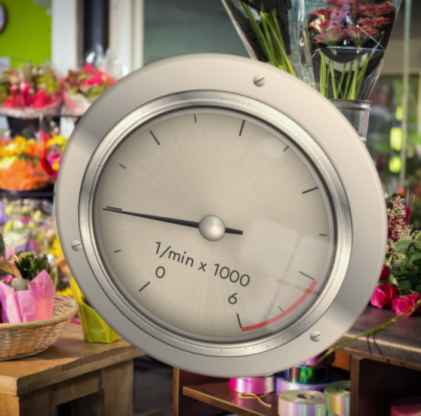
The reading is 1000 rpm
